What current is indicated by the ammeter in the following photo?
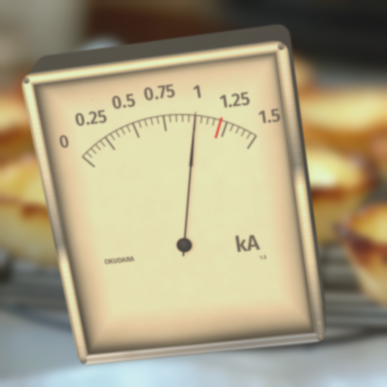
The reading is 1 kA
